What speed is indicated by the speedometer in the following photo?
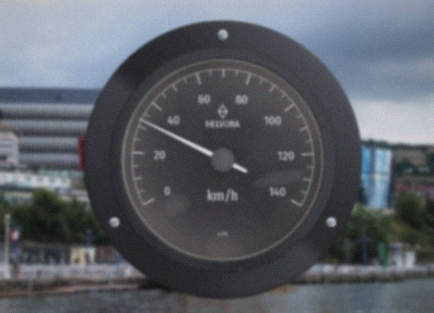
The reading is 32.5 km/h
